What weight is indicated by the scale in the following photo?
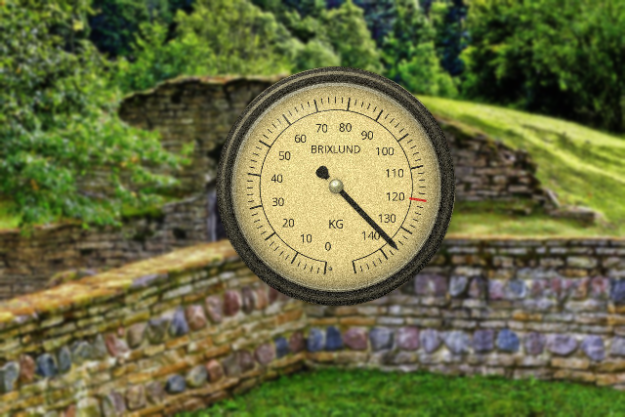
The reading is 136 kg
